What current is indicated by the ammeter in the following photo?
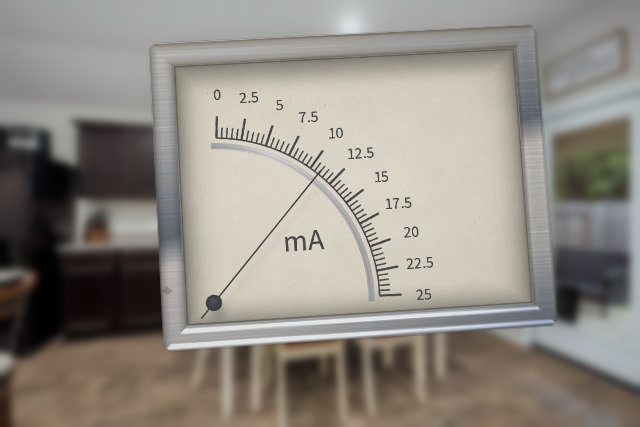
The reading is 11 mA
